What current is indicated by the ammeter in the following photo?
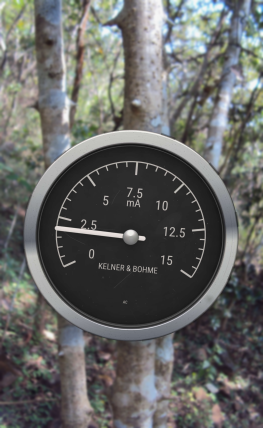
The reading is 2 mA
